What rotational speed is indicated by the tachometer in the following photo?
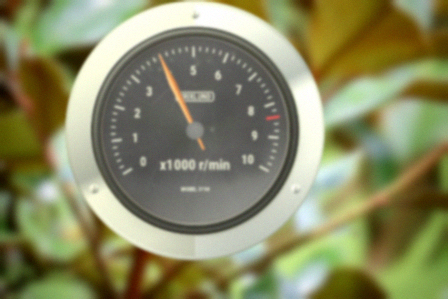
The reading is 4000 rpm
